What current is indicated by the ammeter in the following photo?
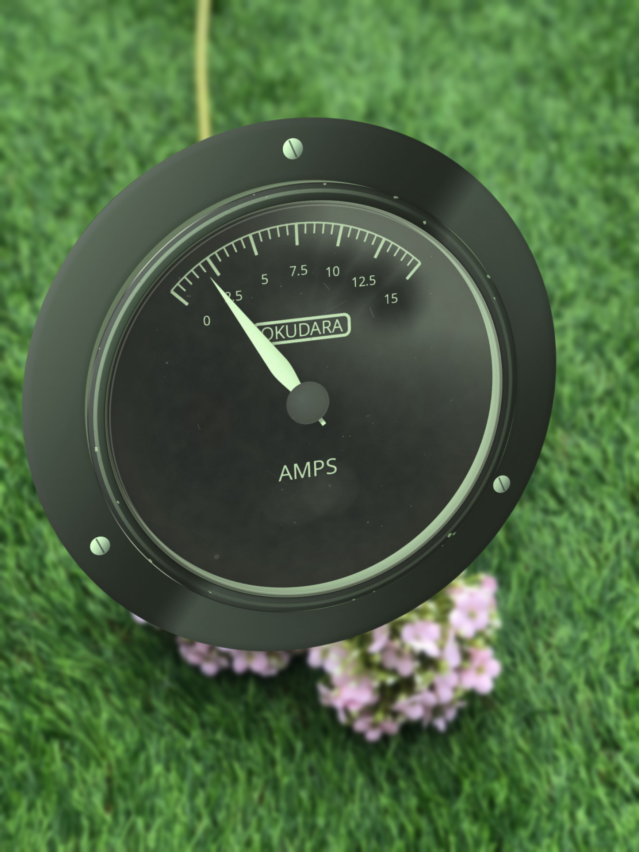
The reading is 2 A
